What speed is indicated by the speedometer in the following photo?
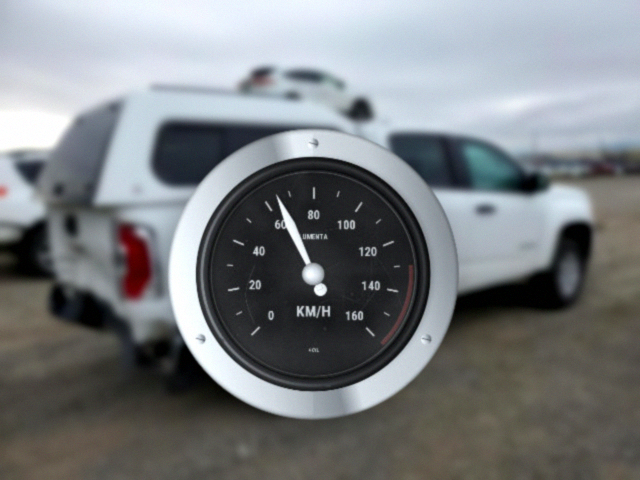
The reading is 65 km/h
